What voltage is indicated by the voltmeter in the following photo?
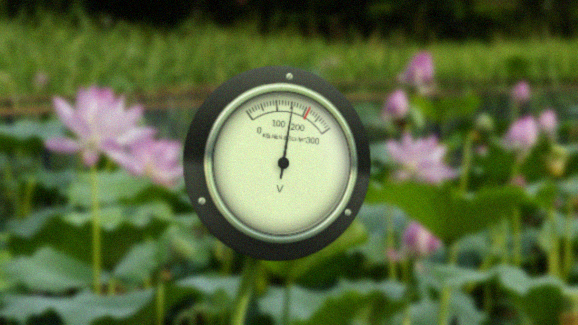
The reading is 150 V
